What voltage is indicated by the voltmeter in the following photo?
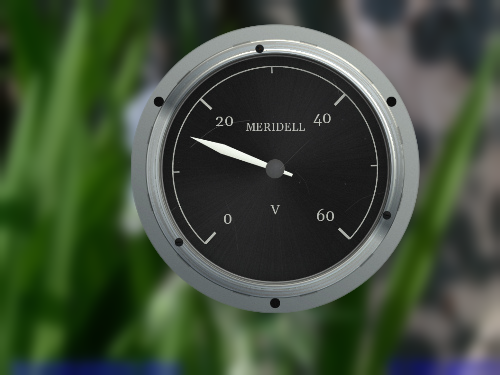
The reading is 15 V
